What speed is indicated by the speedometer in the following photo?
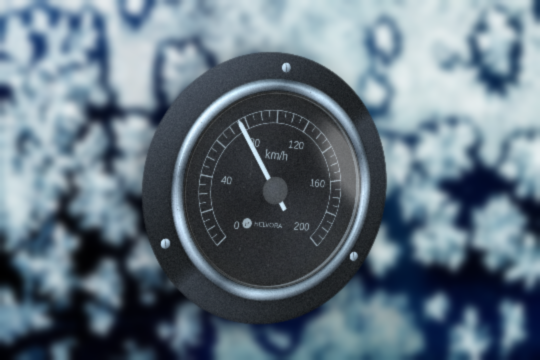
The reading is 75 km/h
